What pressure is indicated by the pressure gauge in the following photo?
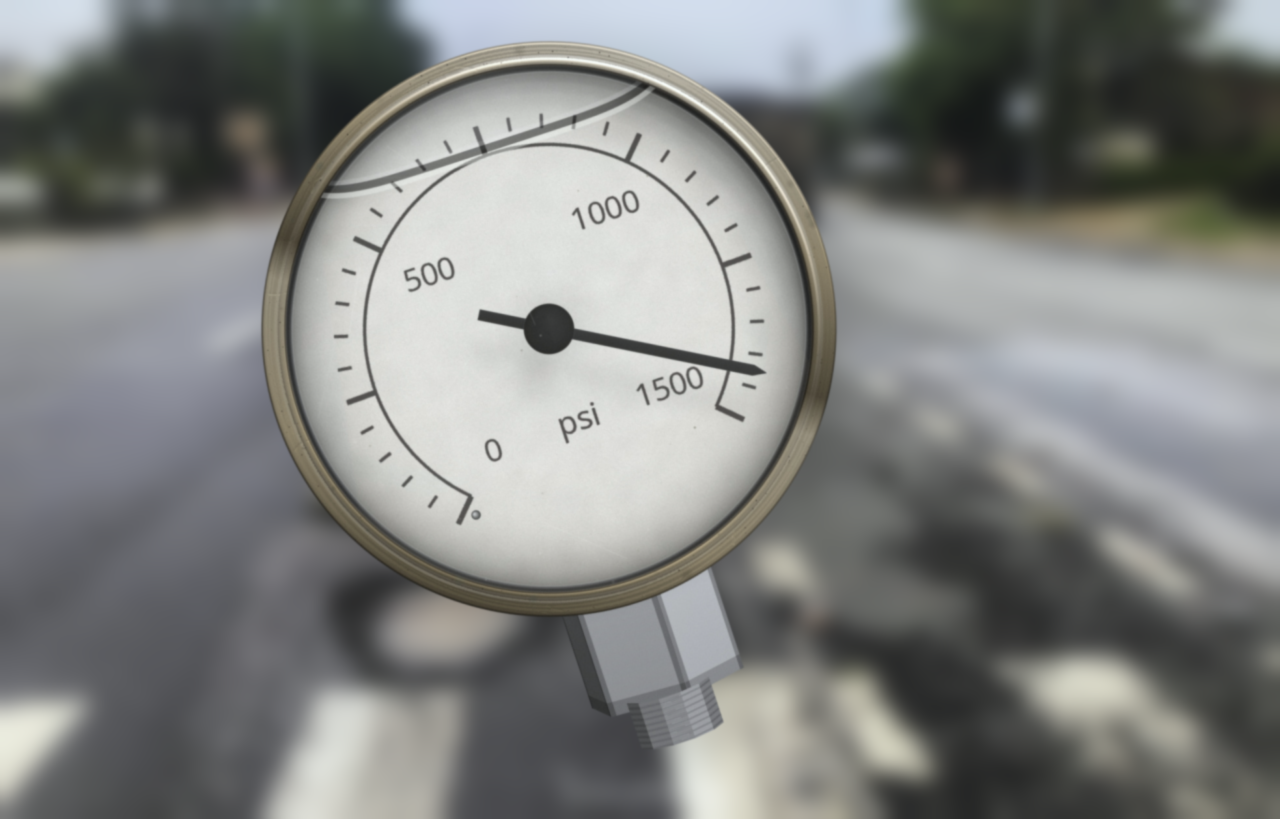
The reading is 1425 psi
